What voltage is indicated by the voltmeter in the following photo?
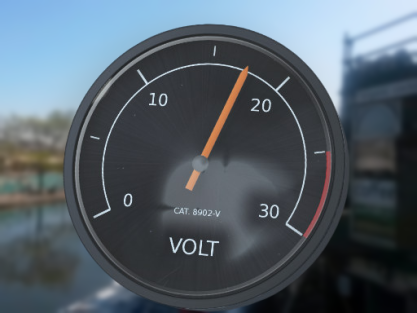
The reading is 17.5 V
